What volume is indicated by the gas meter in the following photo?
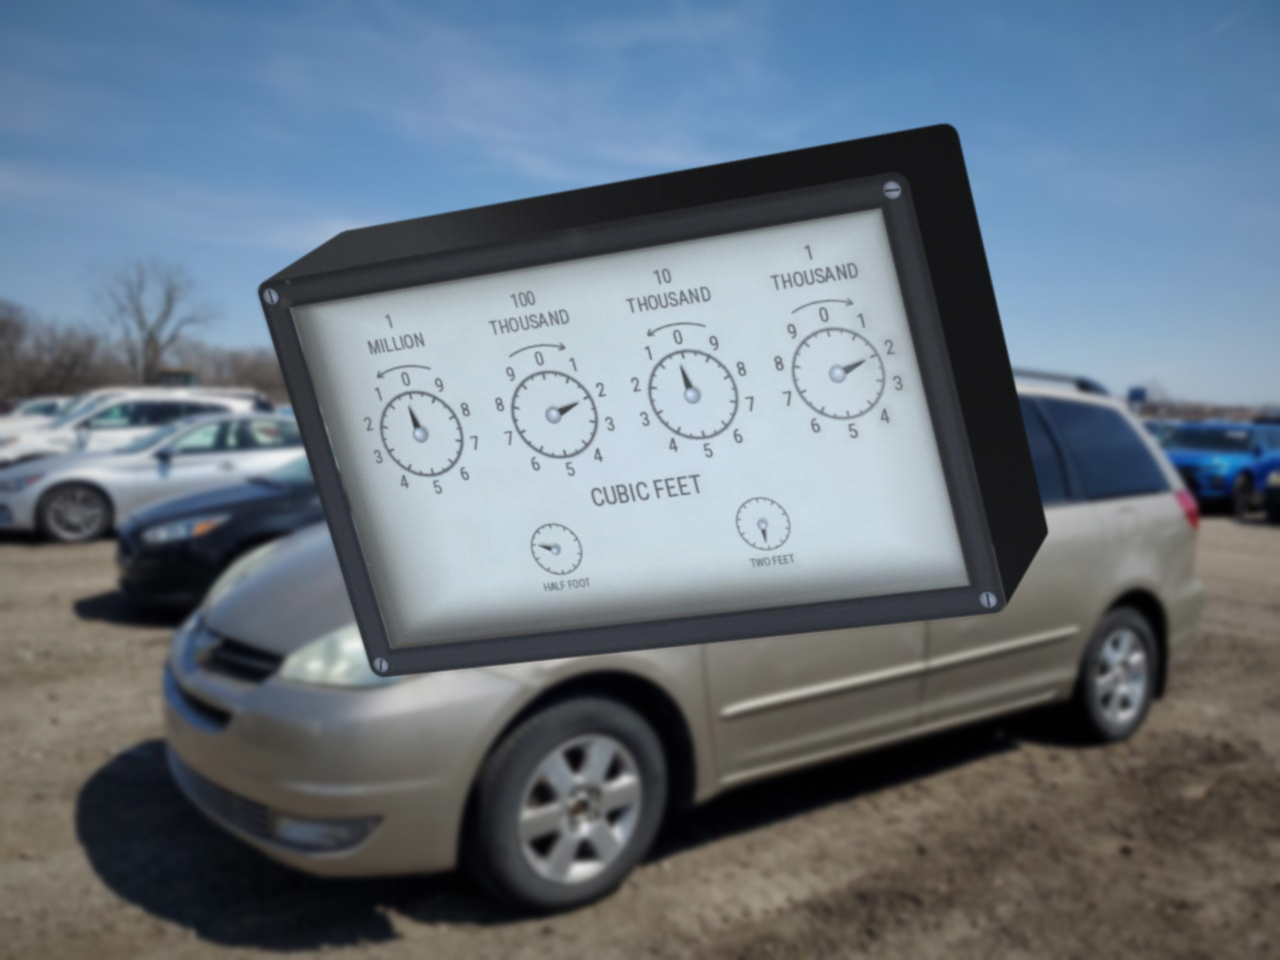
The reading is 20200 ft³
